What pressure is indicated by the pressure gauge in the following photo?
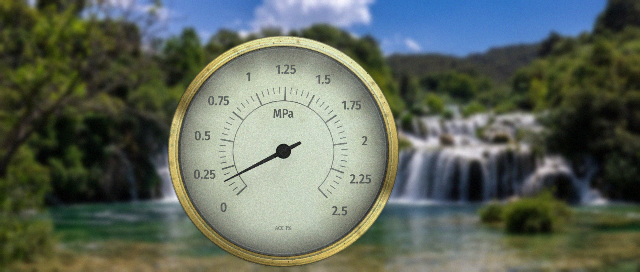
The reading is 0.15 MPa
